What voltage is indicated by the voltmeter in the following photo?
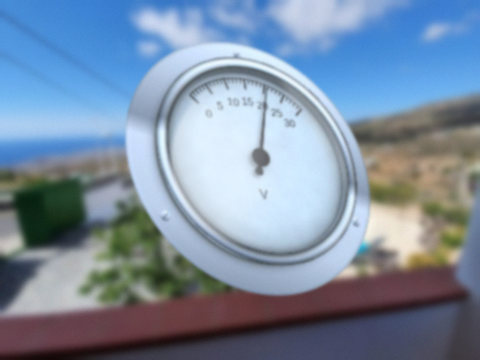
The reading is 20 V
